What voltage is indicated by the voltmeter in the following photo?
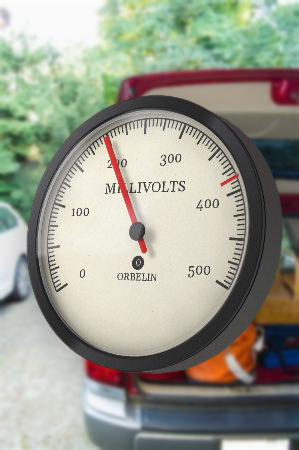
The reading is 200 mV
